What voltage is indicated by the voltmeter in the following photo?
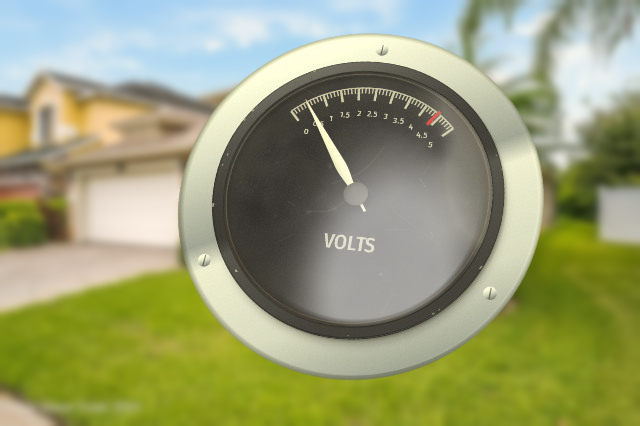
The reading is 0.5 V
